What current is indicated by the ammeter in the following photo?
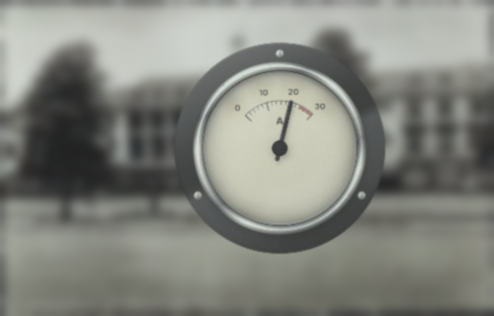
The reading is 20 A
